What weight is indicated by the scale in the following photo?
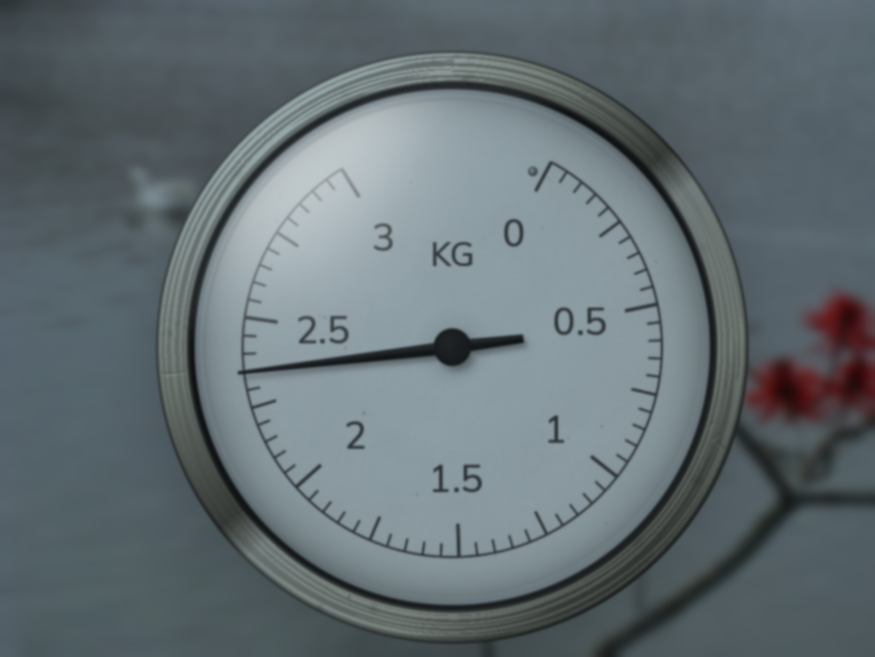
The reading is 2.35 kg
